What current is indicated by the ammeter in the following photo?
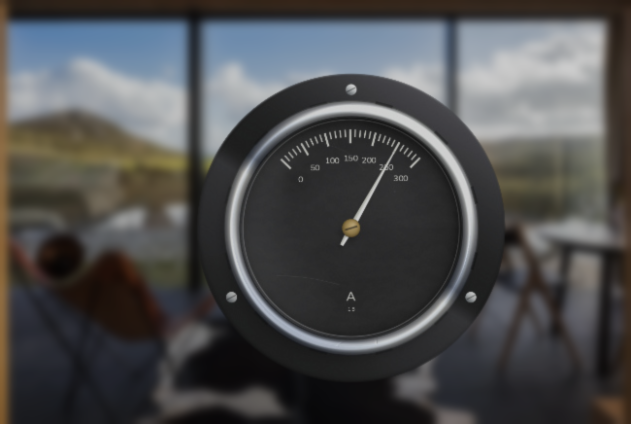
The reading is 250 A
